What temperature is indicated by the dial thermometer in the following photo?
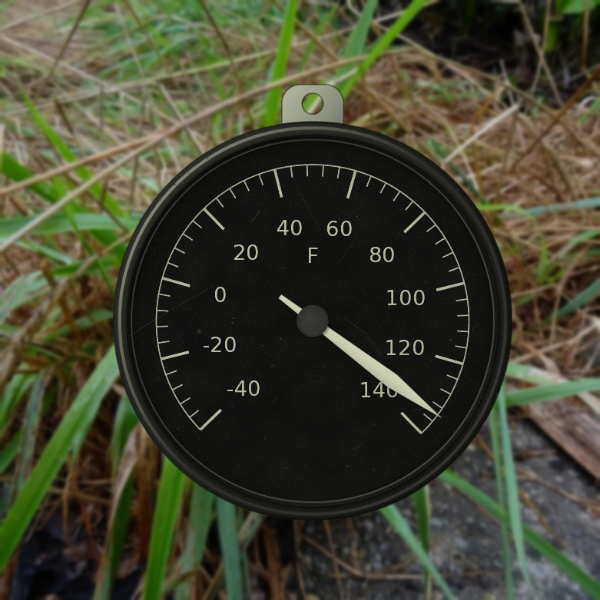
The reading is 134 °F
